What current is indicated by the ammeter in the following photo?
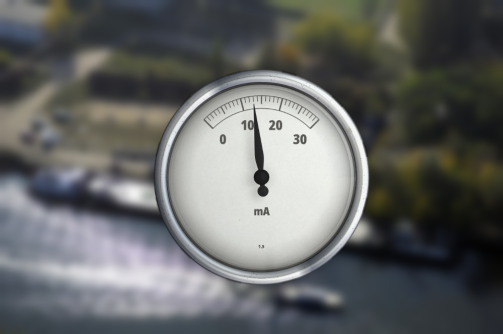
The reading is 13 mA
